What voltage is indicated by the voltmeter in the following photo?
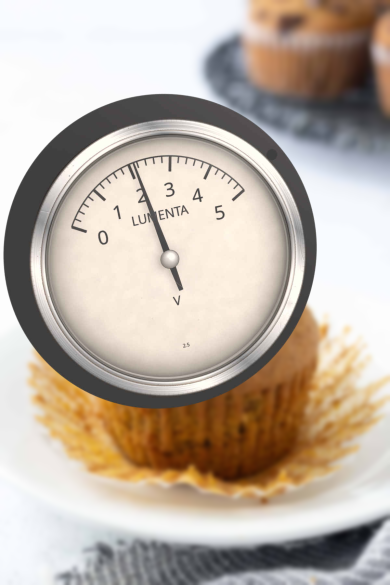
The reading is 2.1 V
